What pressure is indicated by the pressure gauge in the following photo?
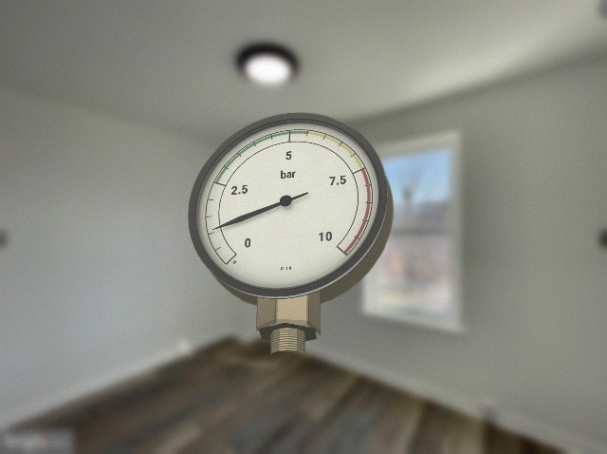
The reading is 1 bar
